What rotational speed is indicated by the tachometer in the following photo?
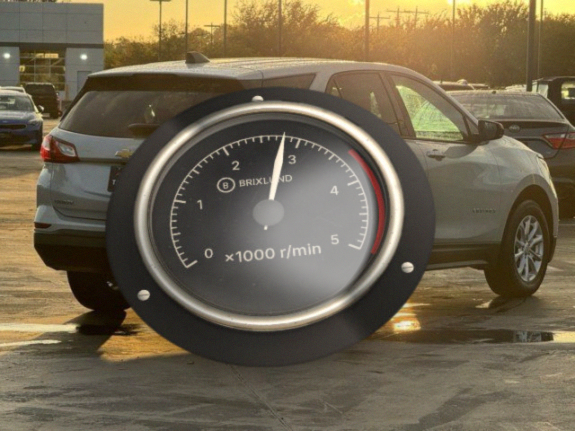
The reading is 2800 rpm
